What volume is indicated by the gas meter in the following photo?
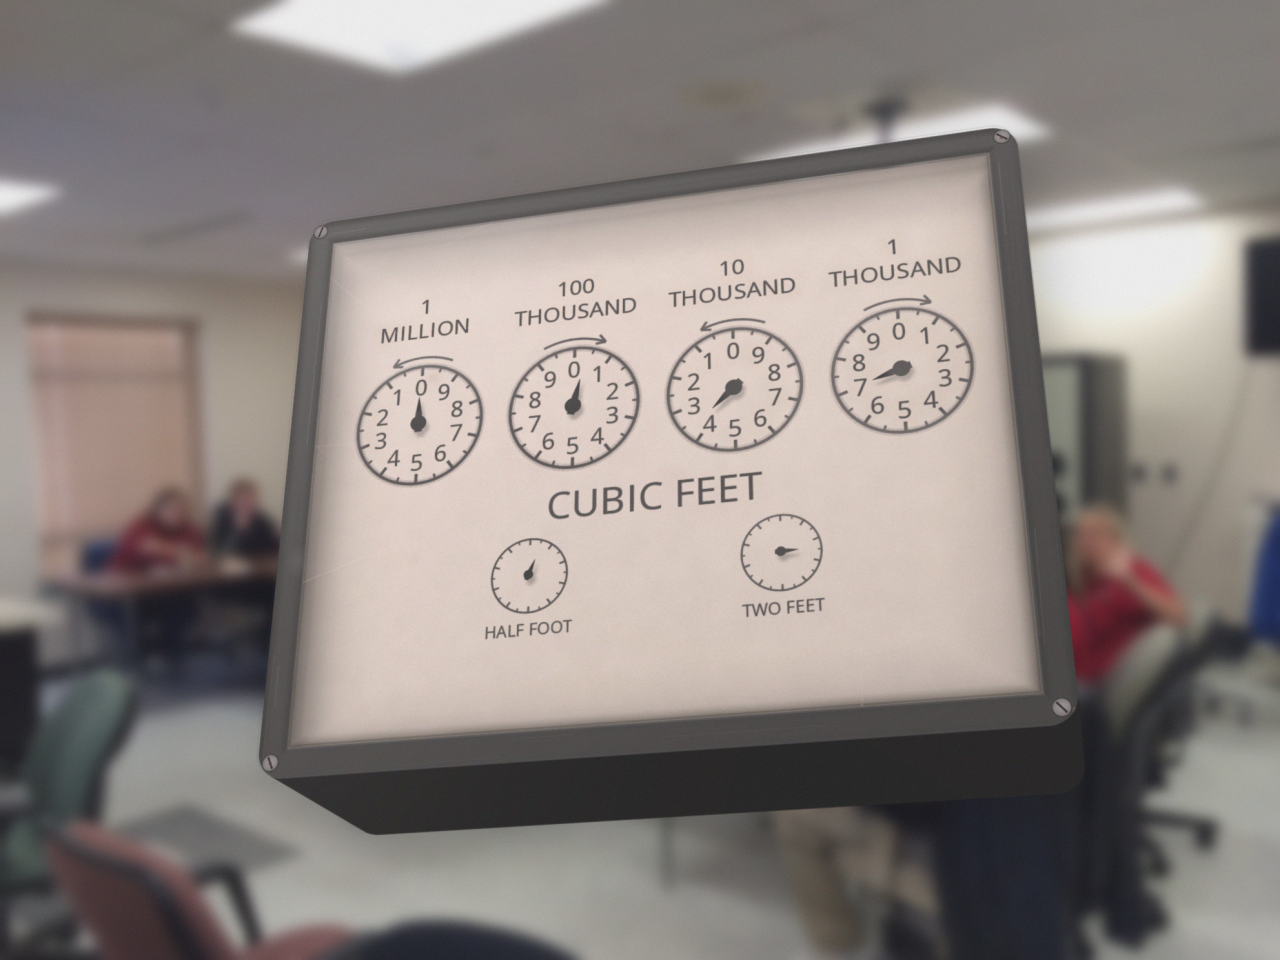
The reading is 3700 ft³
